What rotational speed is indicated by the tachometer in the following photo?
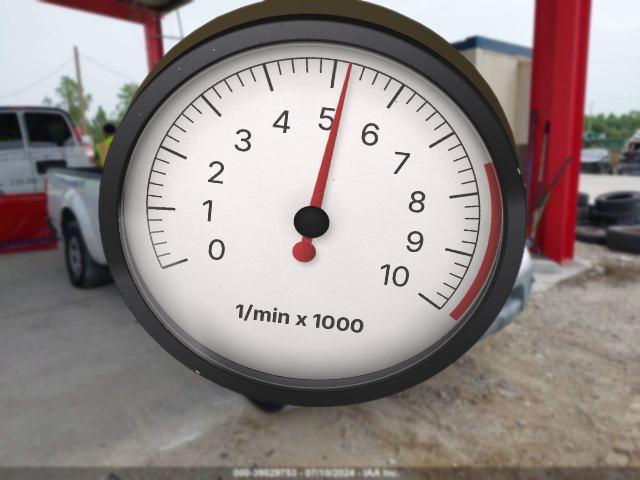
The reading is 5200 rpm
